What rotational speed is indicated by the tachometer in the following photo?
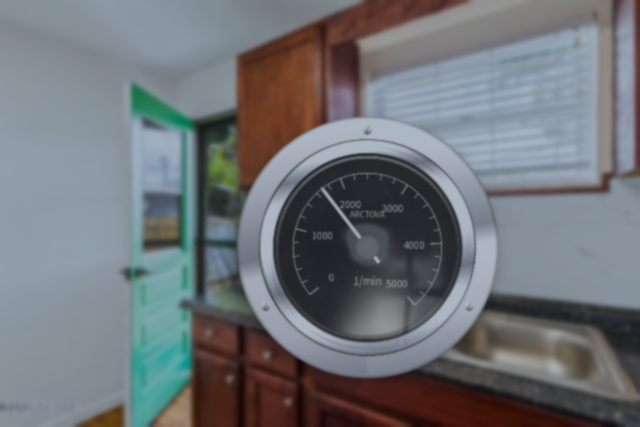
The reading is 1700 rpm
